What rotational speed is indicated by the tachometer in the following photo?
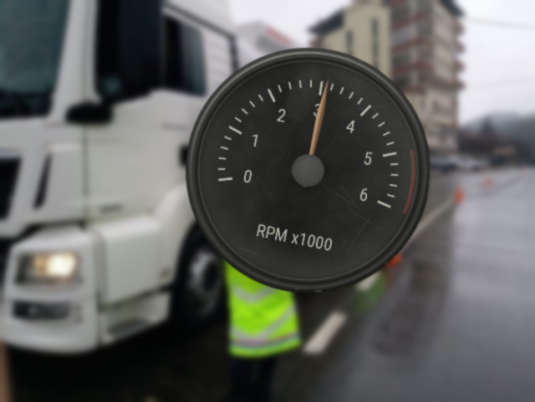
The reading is 3100 rpm
